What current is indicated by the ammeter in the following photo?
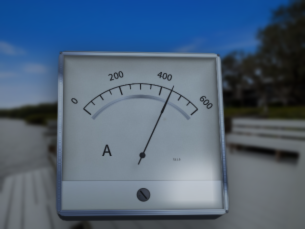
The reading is 450 A
